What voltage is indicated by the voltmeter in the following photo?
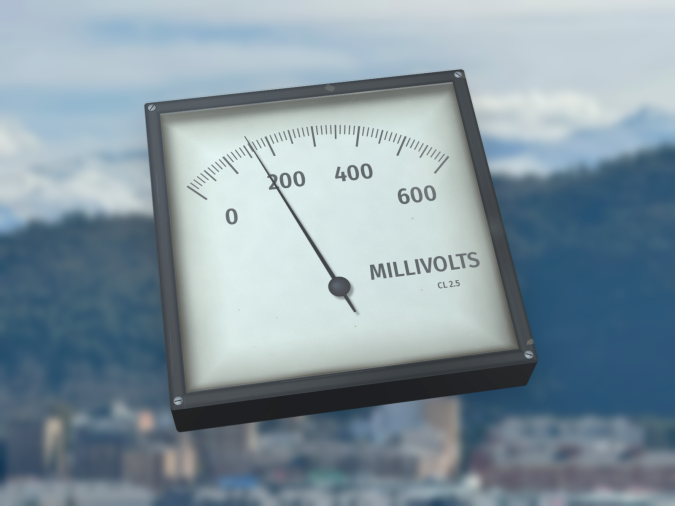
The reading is 160 mV
